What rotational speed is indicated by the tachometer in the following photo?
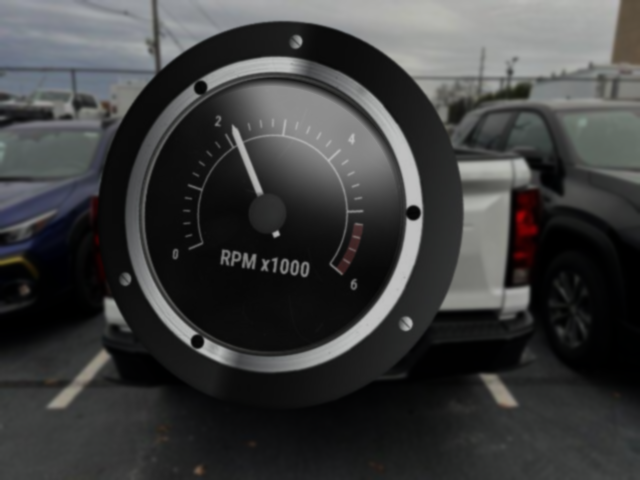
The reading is 2200 rpm
